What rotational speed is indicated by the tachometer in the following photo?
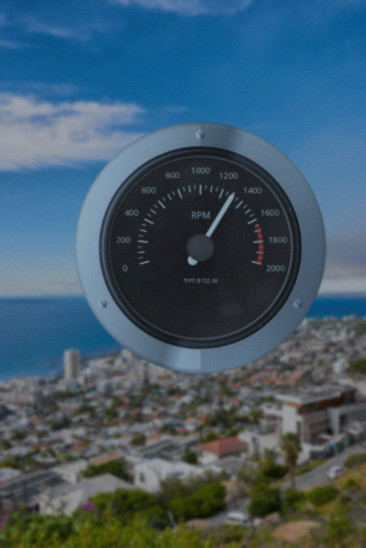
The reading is 1300 rpm
